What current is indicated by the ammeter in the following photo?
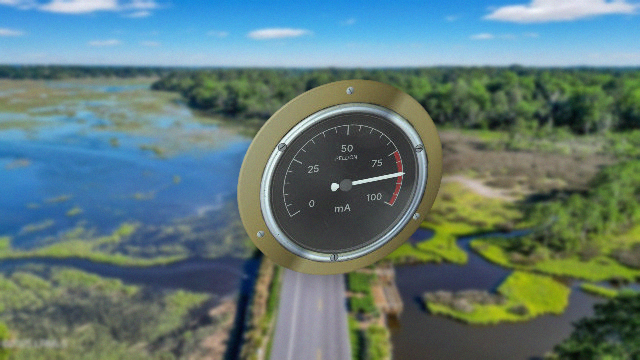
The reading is 85 mA
